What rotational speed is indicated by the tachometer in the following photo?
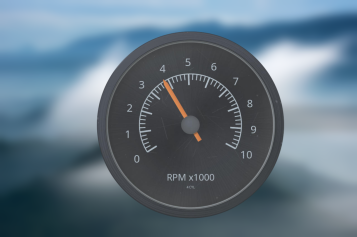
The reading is 3800 rpm
